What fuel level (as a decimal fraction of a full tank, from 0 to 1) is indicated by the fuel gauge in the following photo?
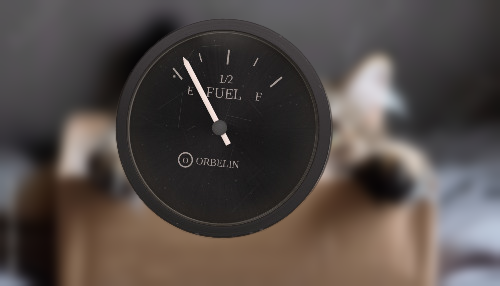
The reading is 0.125
